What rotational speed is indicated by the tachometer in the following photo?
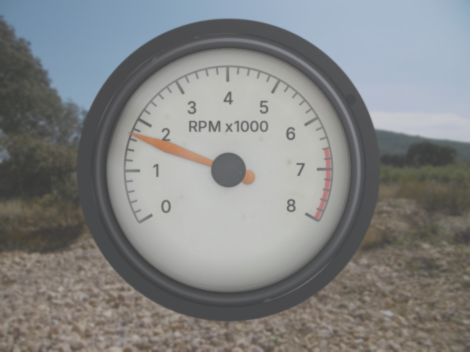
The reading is 1700 rpm
